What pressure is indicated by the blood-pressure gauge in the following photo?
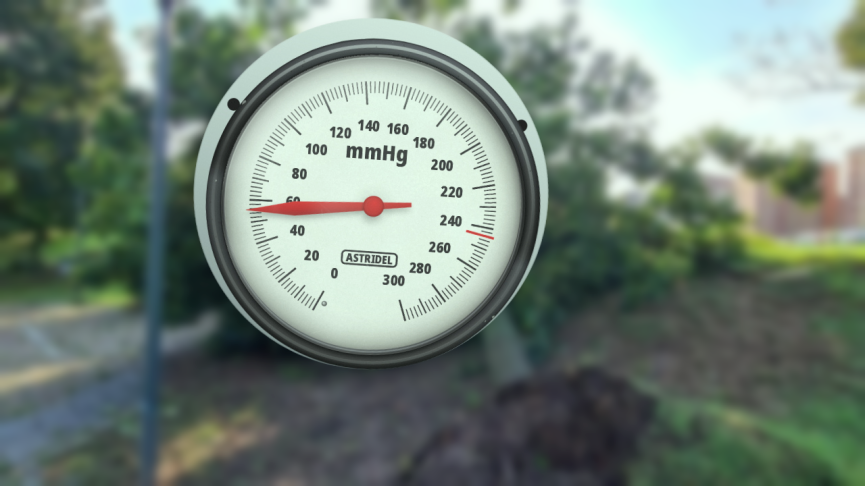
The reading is 56 mmHg
